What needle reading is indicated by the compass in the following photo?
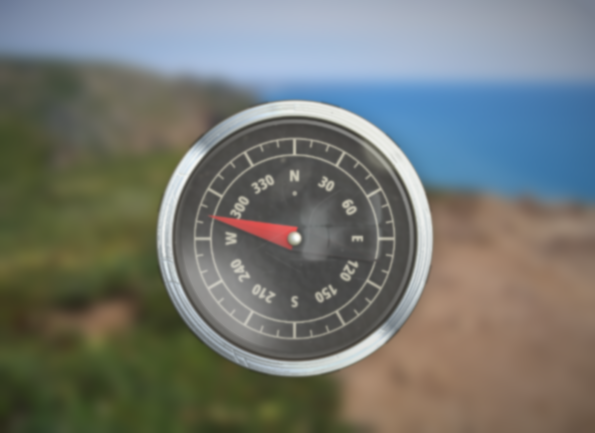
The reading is 285 °
